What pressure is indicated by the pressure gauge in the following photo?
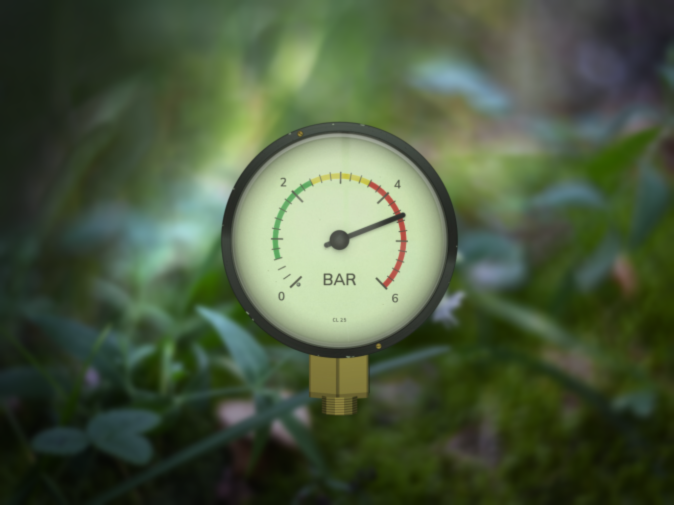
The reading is 4.5 bar
